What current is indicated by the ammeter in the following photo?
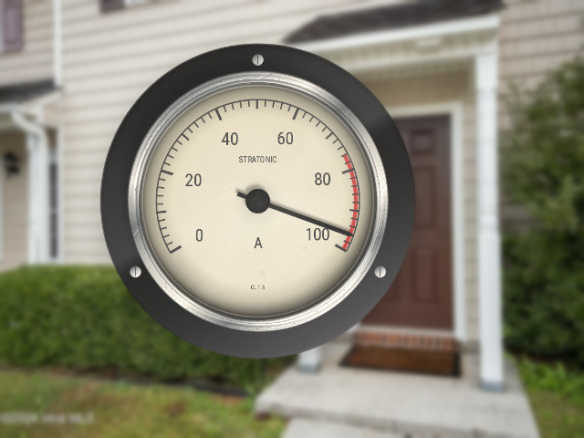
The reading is 96 A
